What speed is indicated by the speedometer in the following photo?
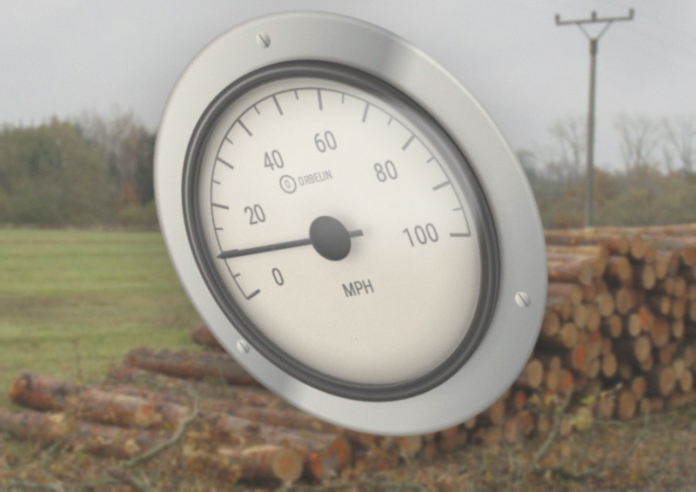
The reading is 10 mph
